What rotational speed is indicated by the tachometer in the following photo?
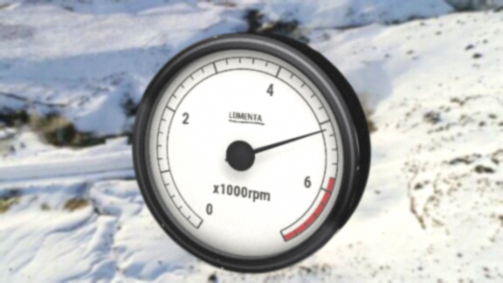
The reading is 5100 rpm
